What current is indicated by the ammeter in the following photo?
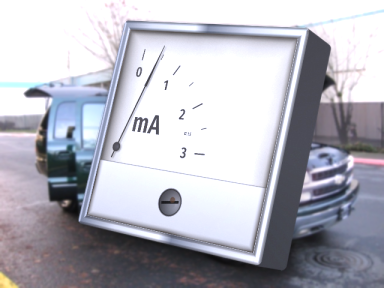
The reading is 0.5 mA
